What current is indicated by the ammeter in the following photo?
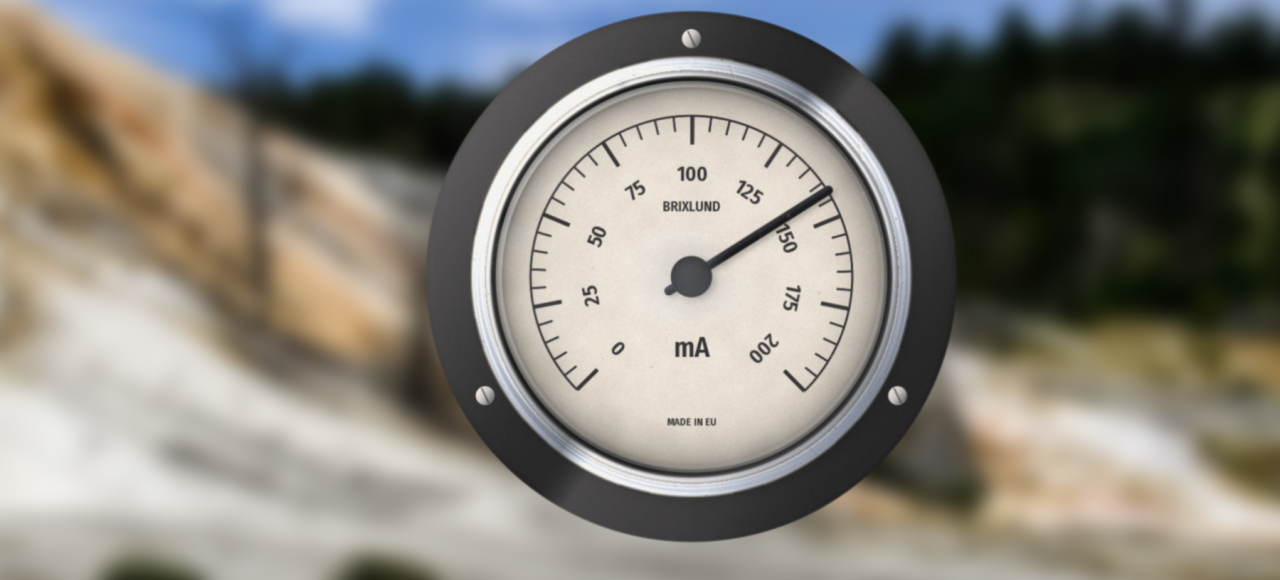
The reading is 142.5 mA
